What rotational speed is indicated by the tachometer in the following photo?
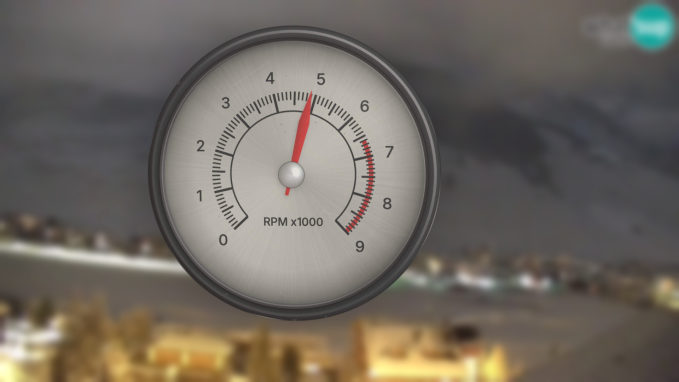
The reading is 4900 rpm
